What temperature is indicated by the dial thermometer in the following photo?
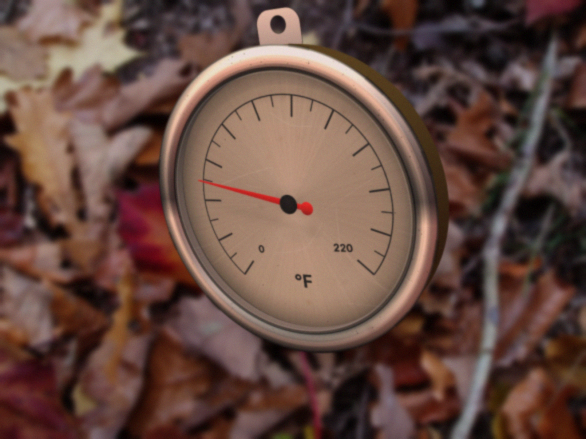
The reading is 50 °F
